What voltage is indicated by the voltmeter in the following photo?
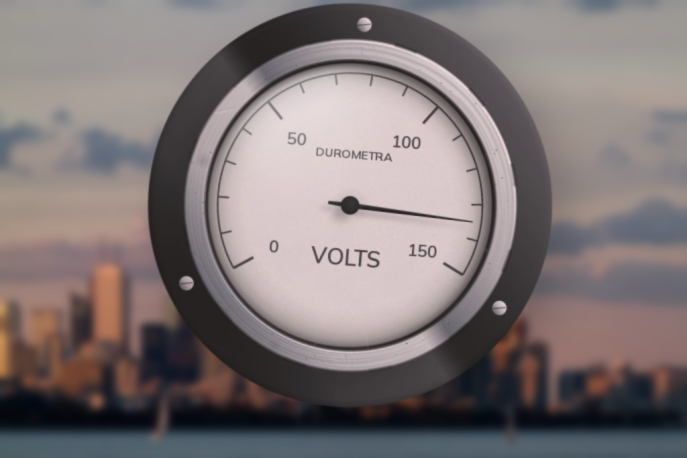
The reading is 135 V
